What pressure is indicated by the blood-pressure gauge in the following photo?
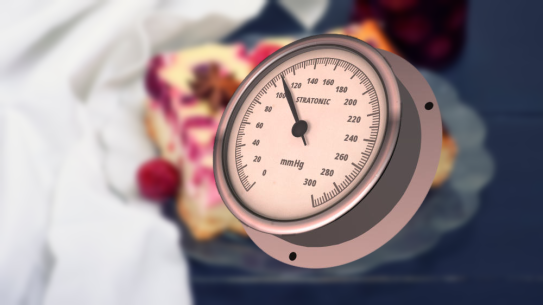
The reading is 110 mmHg
